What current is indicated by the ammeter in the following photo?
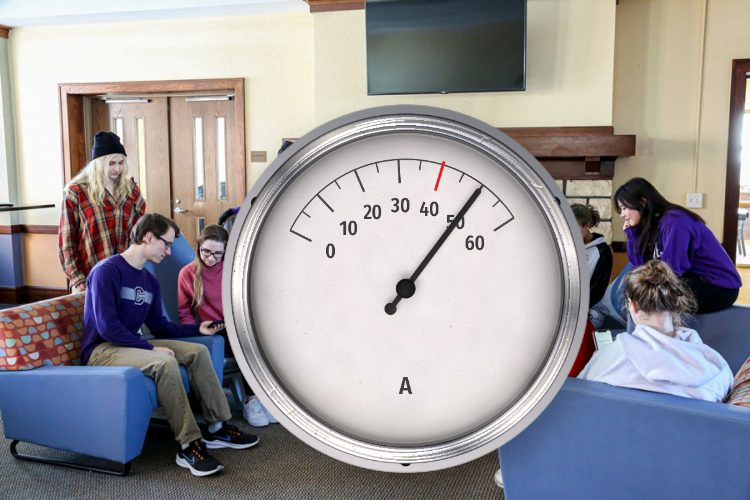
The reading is 50 A
